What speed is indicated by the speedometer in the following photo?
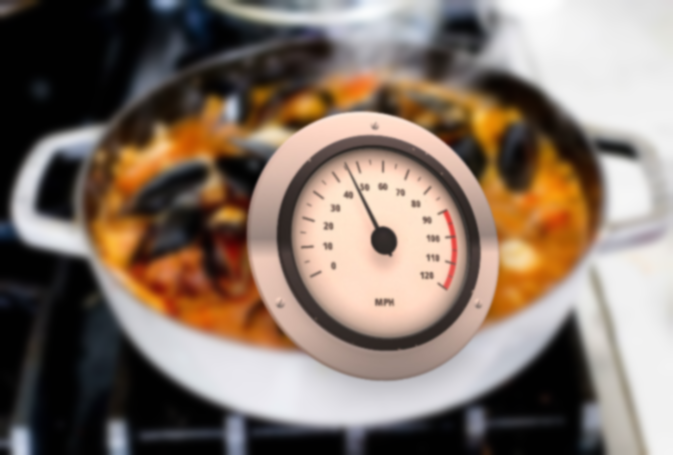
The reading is 45 mph
